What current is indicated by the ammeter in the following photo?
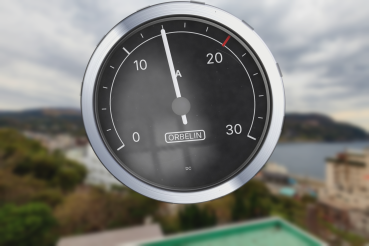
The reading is 14 A
